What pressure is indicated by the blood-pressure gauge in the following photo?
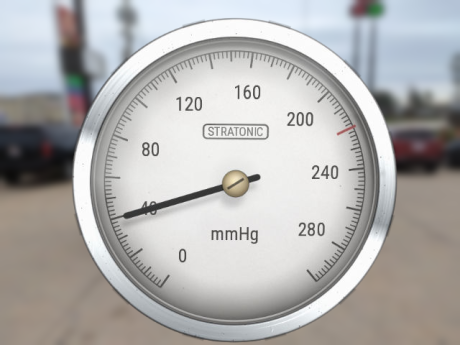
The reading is 40 mmHg
